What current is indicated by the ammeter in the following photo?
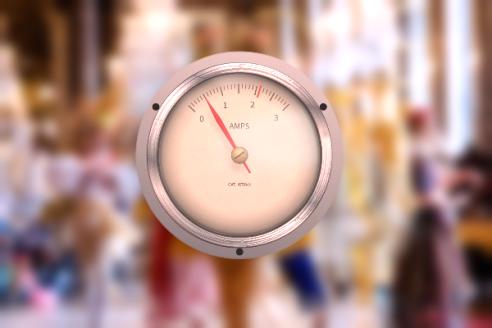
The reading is 0.5 A
